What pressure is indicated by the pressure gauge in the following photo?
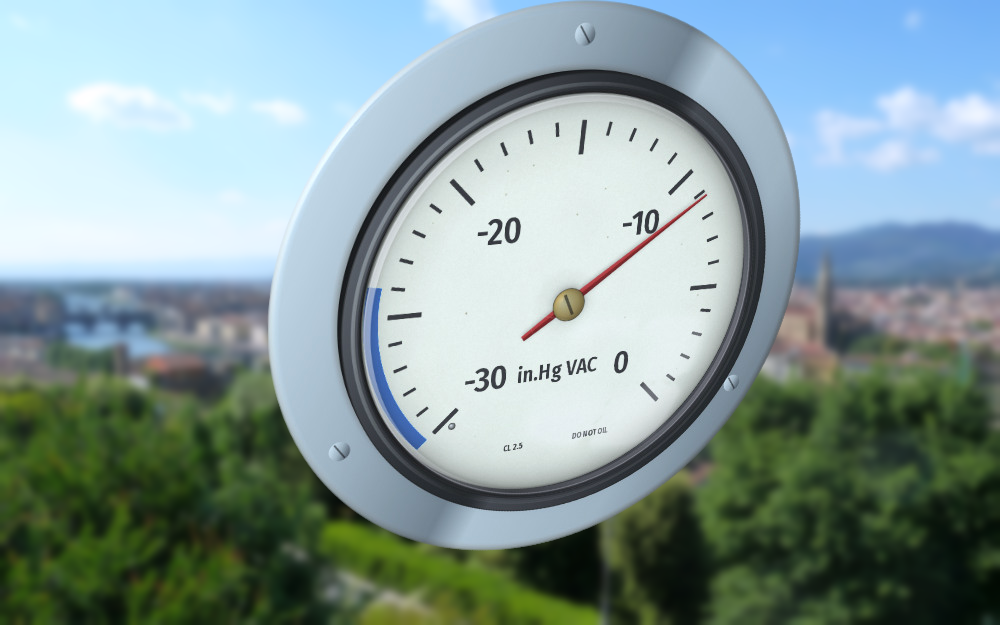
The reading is -9 inHg
